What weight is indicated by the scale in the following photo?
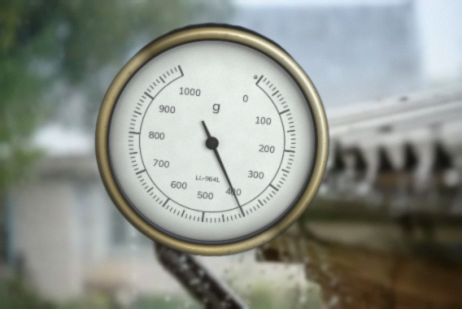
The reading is 400 g
